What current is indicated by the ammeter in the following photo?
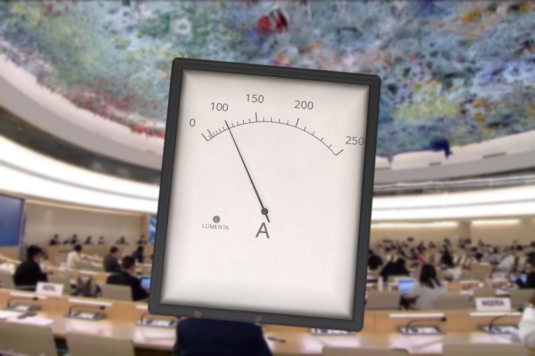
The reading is 100 A
